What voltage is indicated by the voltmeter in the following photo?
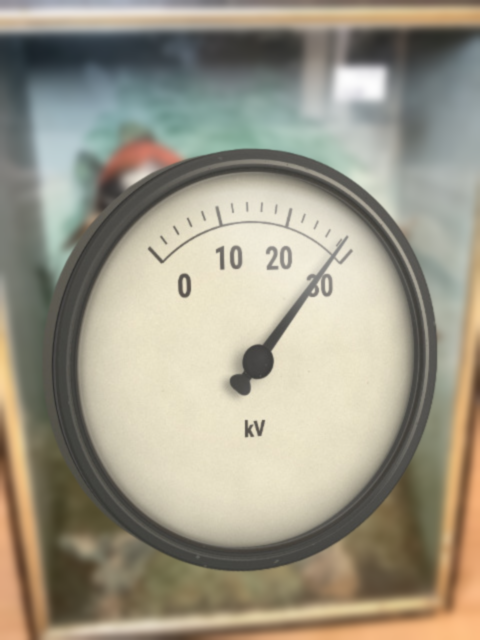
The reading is 28 kV
